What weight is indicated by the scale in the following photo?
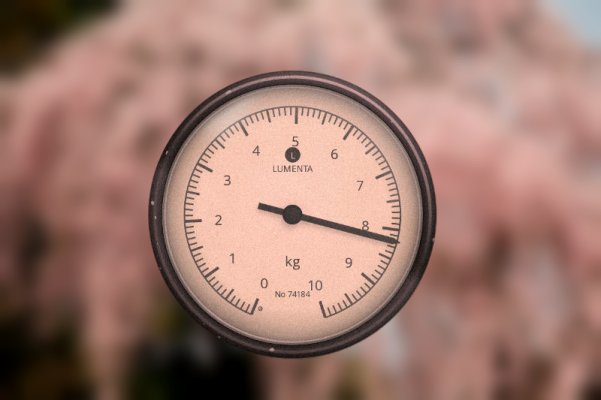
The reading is 8.2 kg
